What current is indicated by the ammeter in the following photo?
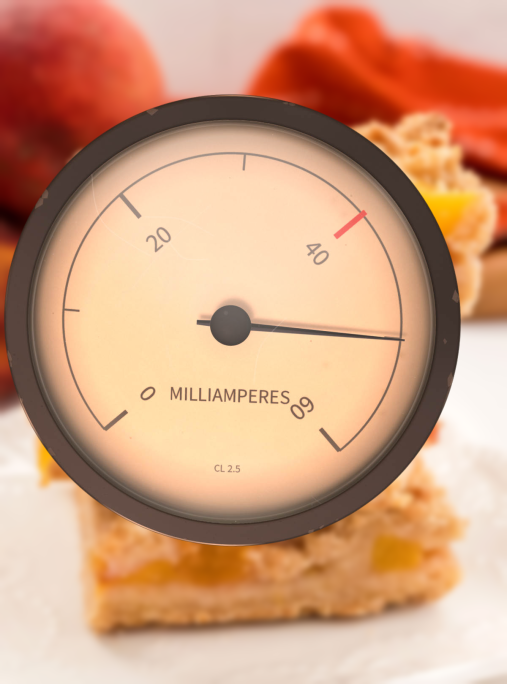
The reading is 50 mA
